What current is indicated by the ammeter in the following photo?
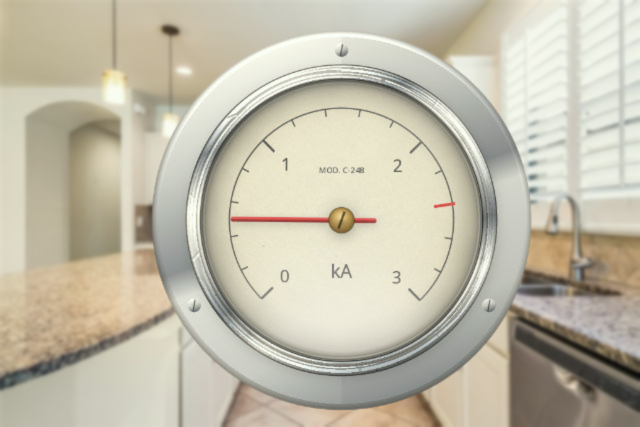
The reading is 0.5 kA
